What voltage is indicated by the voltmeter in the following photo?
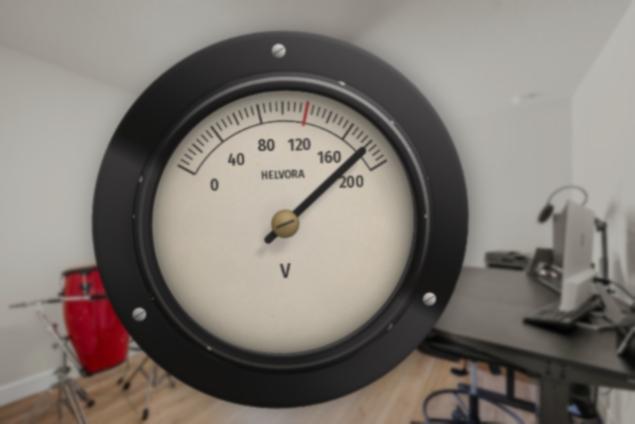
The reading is 180 V
